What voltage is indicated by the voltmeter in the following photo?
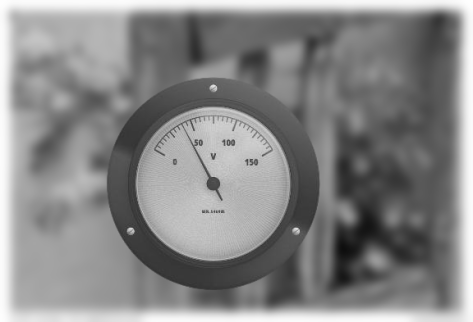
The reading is 40 V
